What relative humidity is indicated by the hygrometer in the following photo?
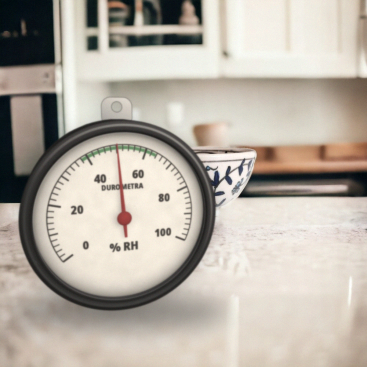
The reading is 50 %
